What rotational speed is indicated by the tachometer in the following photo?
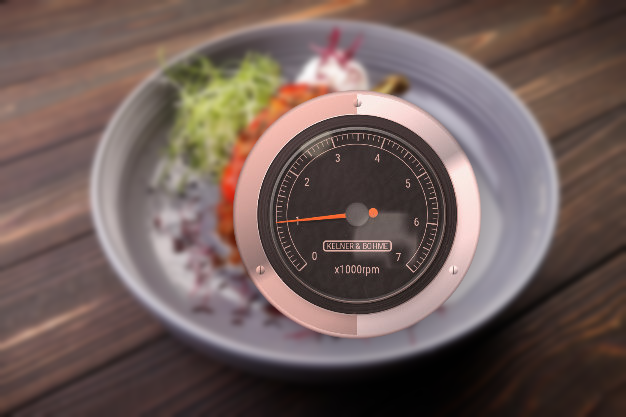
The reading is 1000 rpm
